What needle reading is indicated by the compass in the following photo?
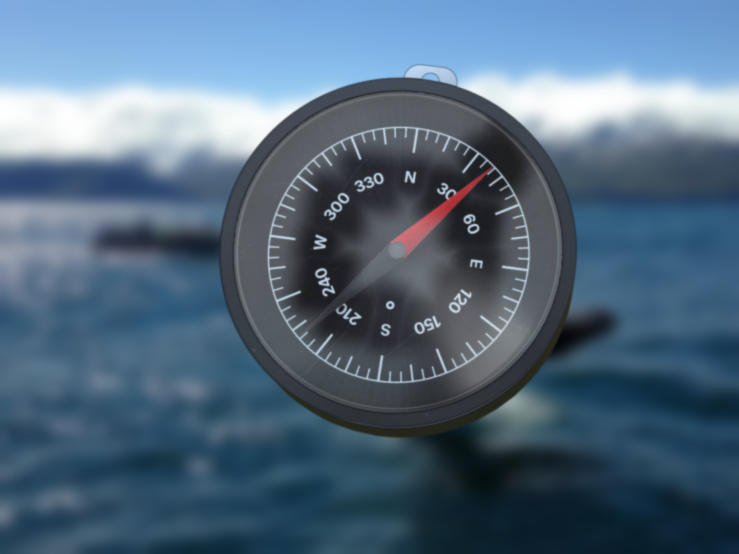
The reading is 40 °
